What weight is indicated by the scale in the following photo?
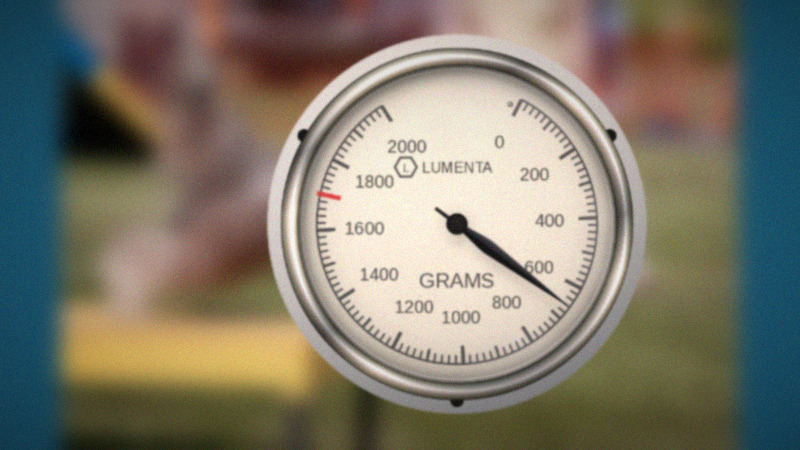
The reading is 660 g
